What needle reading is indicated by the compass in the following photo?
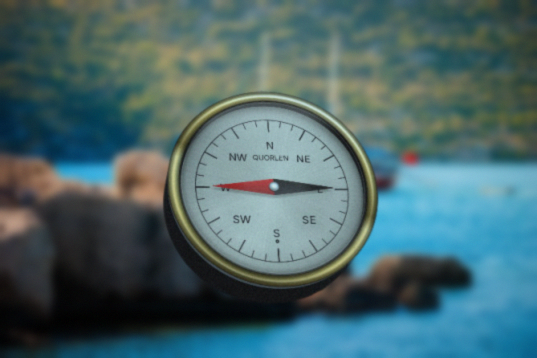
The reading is 270 °
